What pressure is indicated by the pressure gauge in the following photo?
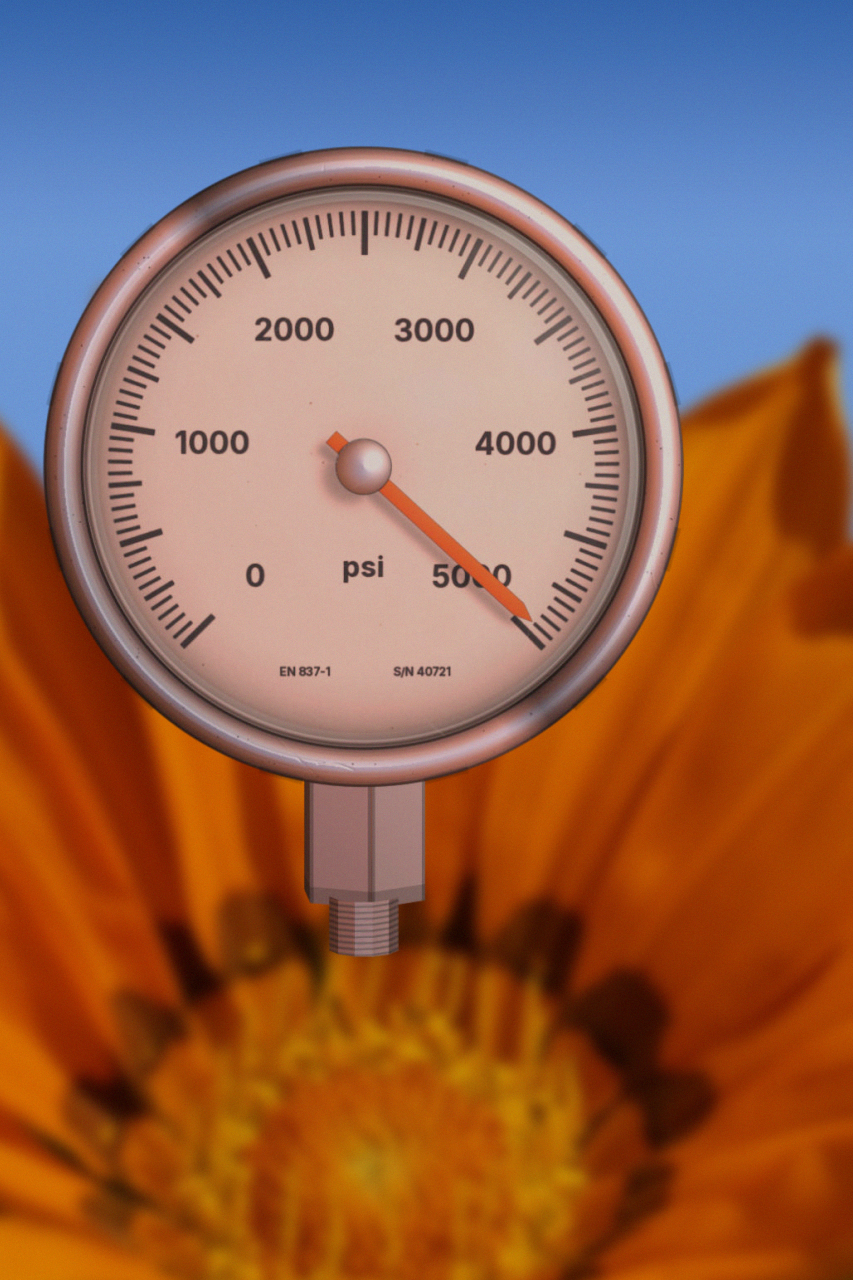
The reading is 4950 psi
